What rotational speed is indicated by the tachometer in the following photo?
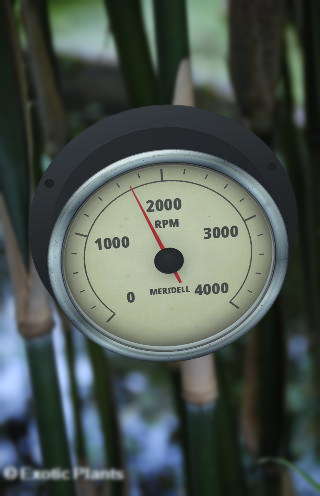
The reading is 1700 rpm
